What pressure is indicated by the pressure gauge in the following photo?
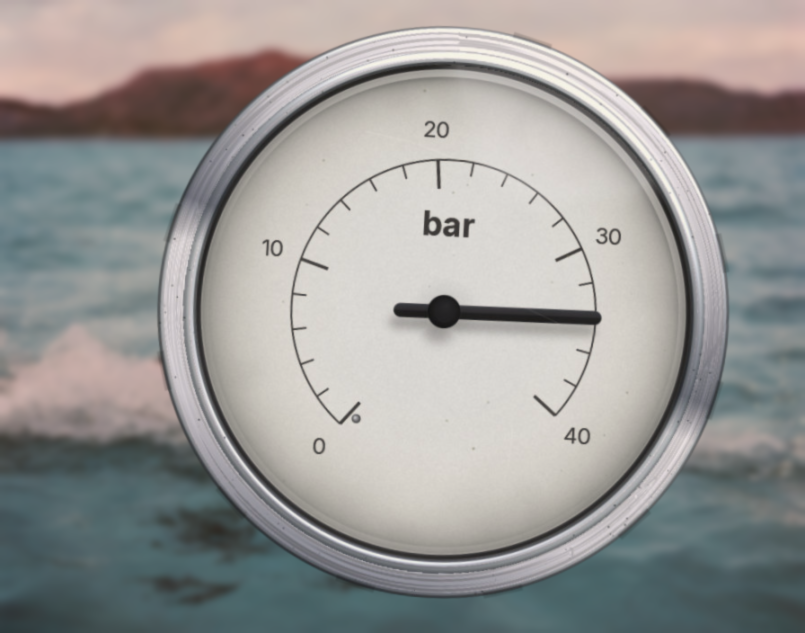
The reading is 34 bar
